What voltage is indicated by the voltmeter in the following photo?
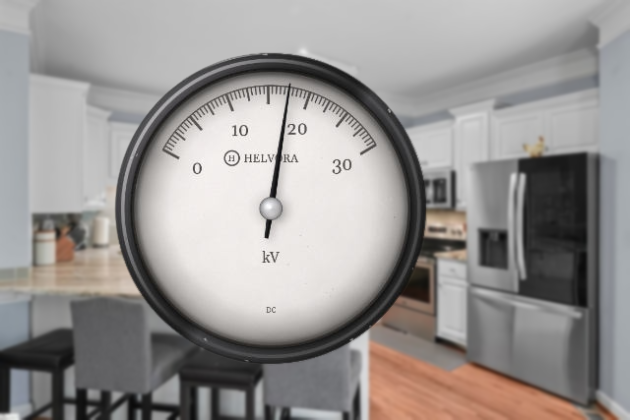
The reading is 17.5 kV
